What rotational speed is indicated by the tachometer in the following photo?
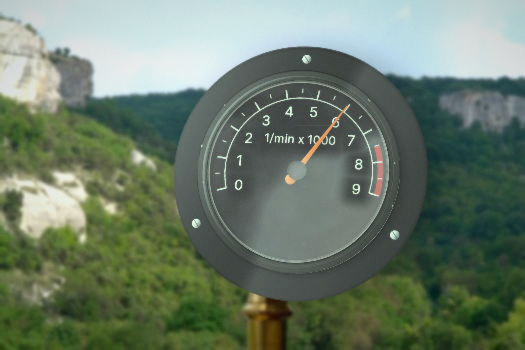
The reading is 6000 rpm
